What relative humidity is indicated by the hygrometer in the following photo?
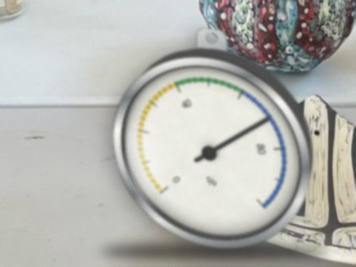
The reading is 70 %
